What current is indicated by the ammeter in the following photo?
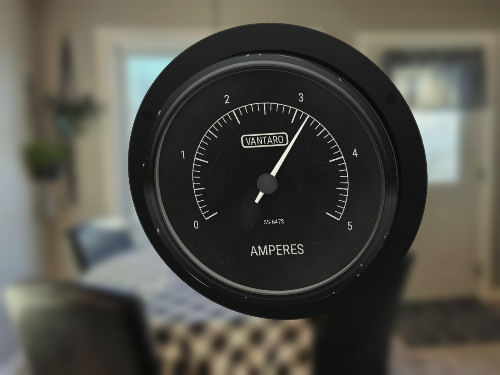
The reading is 3.2 A
